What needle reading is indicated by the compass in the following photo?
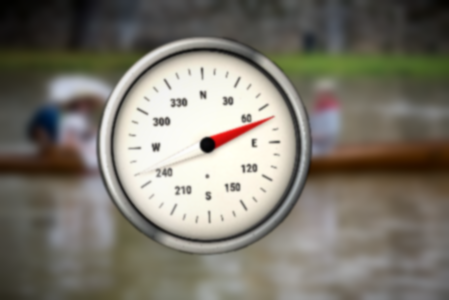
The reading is 70 °
